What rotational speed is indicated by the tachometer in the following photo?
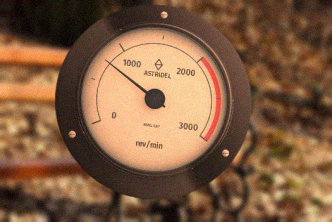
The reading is 750 rpm
